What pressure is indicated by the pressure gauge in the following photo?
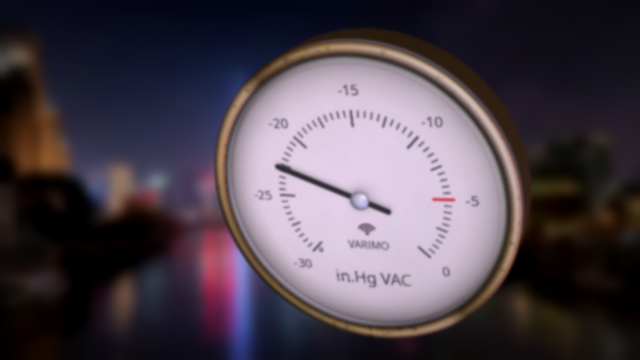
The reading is -22.5 inHg
